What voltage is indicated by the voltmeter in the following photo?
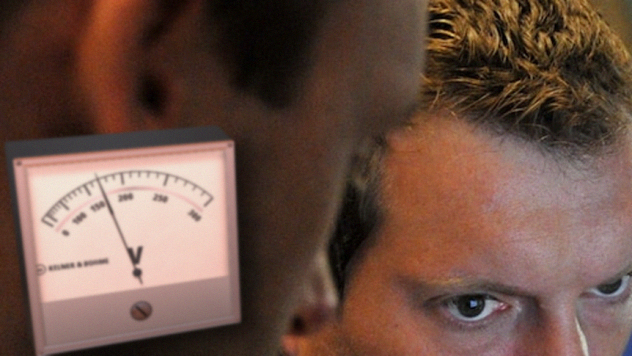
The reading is 170 V
